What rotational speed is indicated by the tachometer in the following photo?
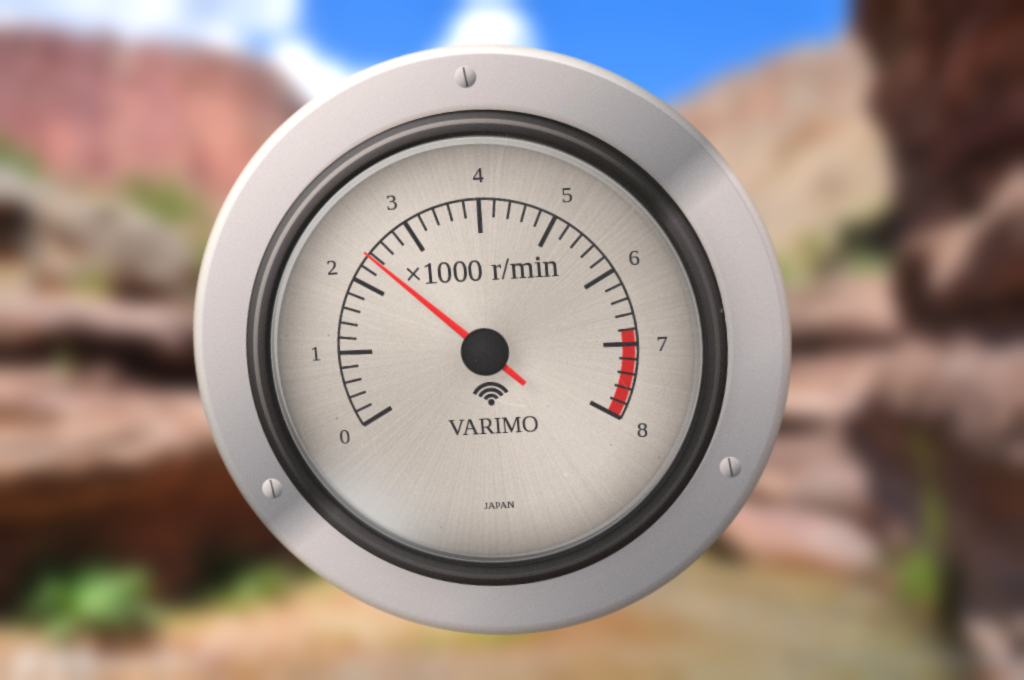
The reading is 2400 rpm
